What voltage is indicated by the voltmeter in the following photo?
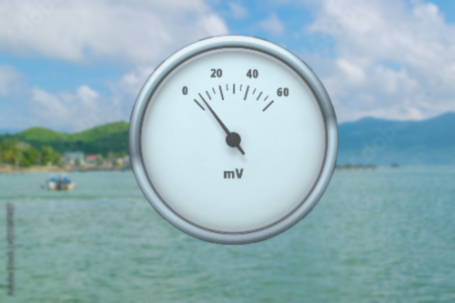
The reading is 5 mV
